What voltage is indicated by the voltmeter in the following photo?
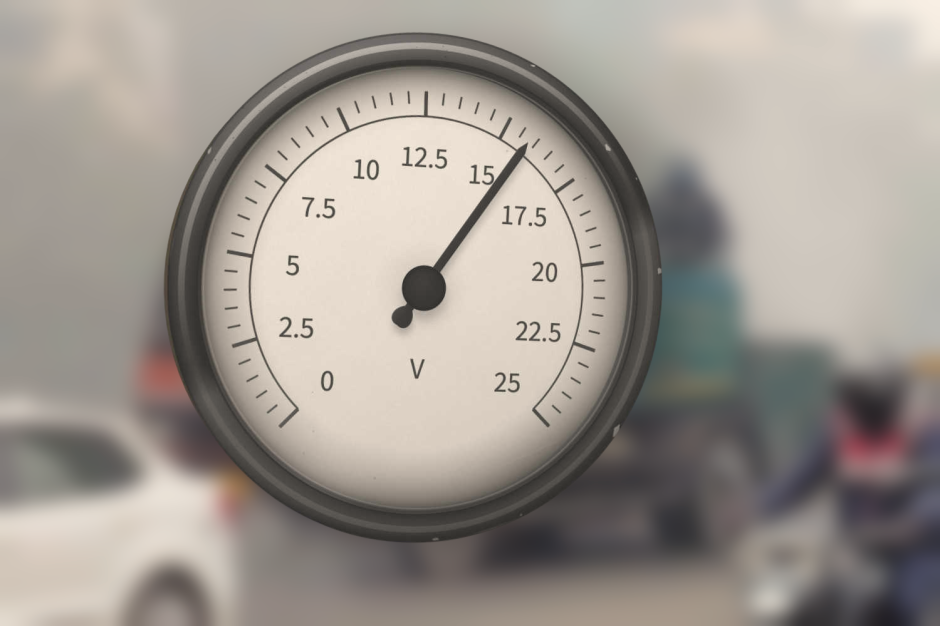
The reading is 15.75 V
